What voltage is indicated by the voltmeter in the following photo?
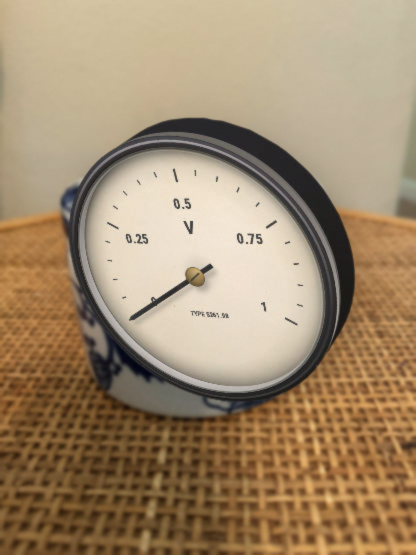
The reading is 0 V
